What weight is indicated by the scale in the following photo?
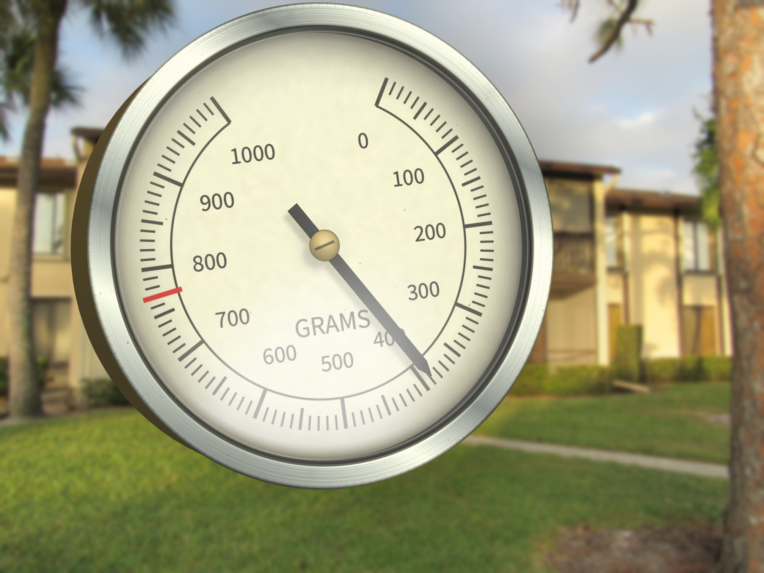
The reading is 390 g
